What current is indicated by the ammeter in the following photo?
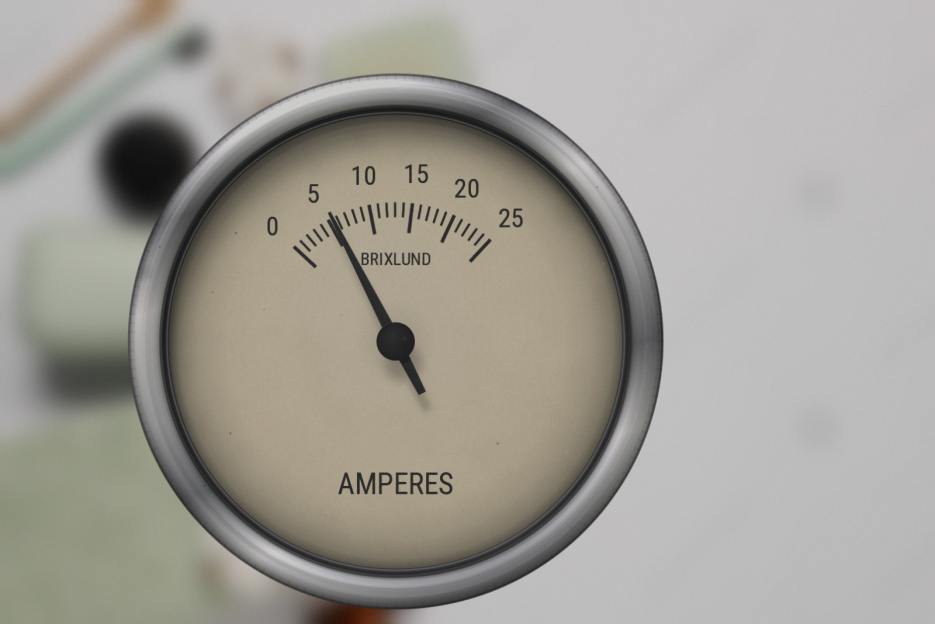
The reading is 5.5 A
